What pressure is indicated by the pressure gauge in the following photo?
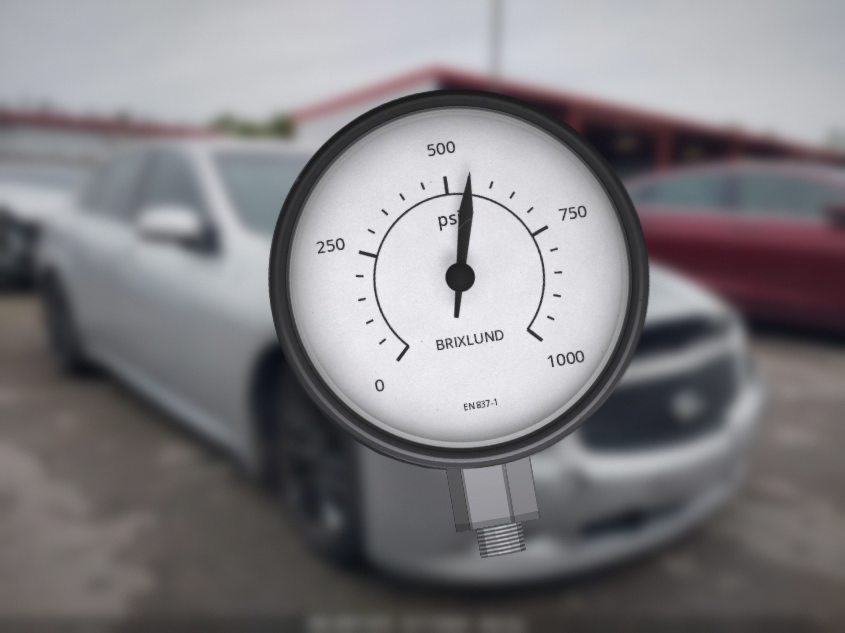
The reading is 550 psi
